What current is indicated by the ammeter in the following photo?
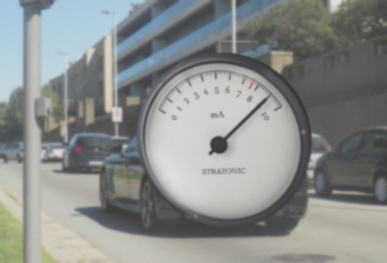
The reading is 9 mA
